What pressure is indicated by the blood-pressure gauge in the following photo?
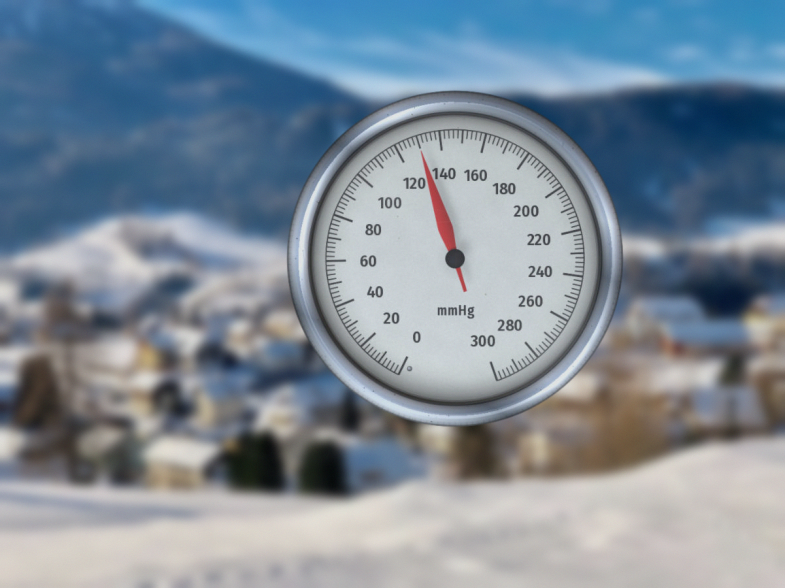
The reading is 130 mmHg
